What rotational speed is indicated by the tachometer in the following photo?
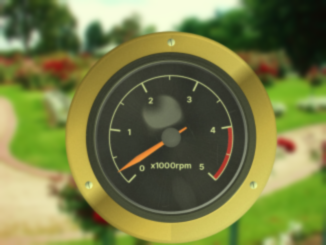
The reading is 250 rpm
